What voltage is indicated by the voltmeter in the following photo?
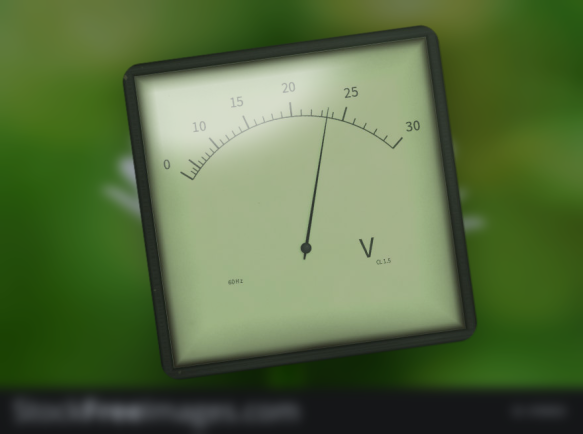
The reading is 23.5 V
